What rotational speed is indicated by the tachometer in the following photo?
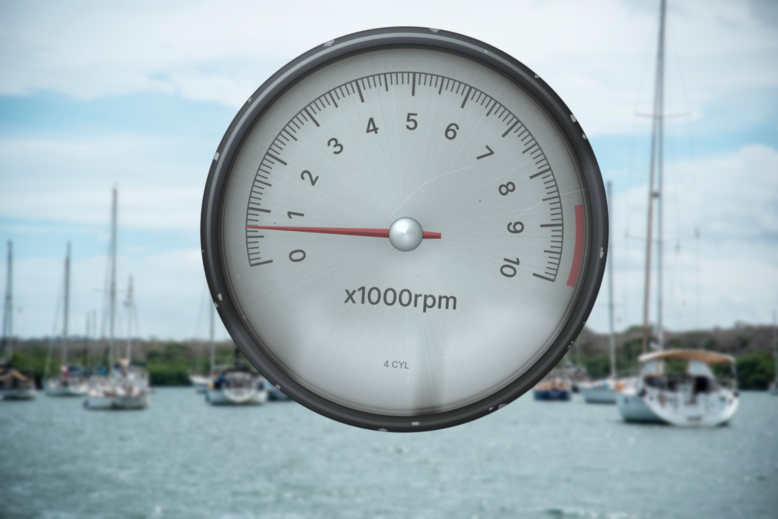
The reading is 700 rpm
